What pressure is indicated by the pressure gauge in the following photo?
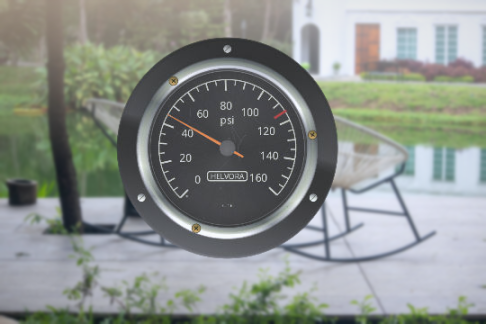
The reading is 45 psi
